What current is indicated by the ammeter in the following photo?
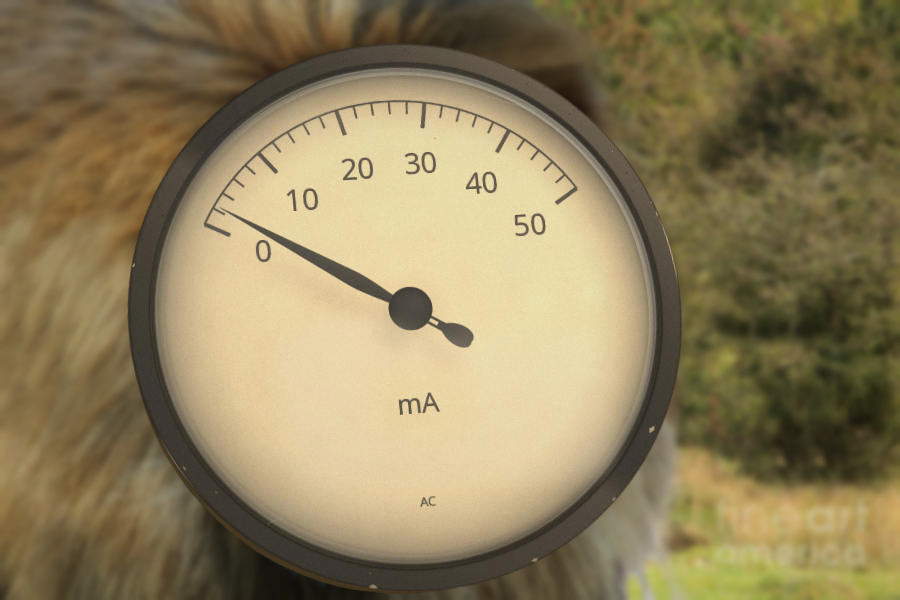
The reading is 2 mA
